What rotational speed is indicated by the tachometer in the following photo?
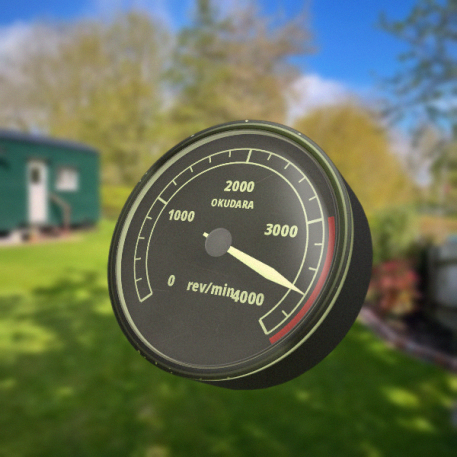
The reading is 3600 rpm
